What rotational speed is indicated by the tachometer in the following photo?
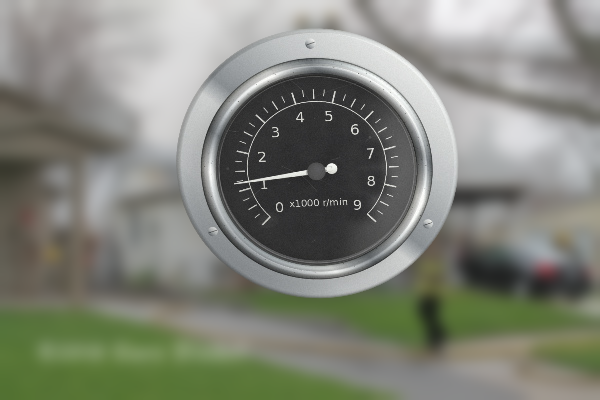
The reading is 1250 rpm
